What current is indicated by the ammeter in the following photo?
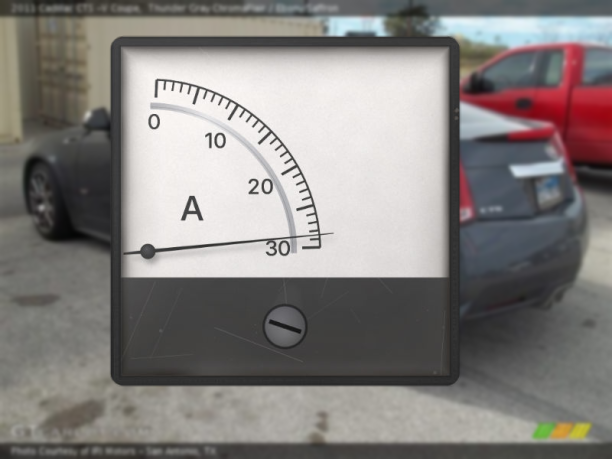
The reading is 28.5 A
